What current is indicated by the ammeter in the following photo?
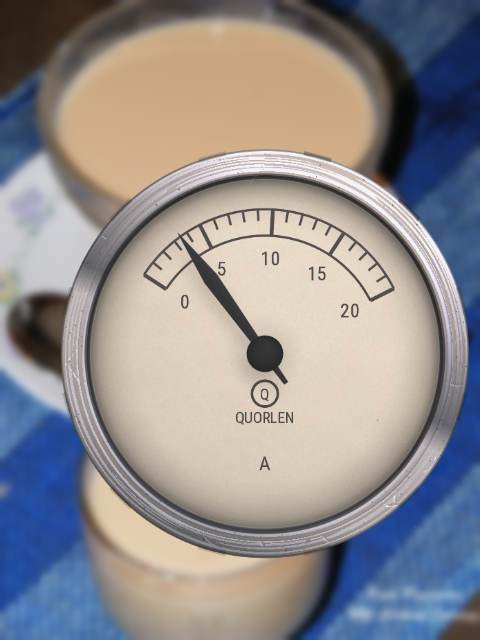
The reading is 3.5 A
